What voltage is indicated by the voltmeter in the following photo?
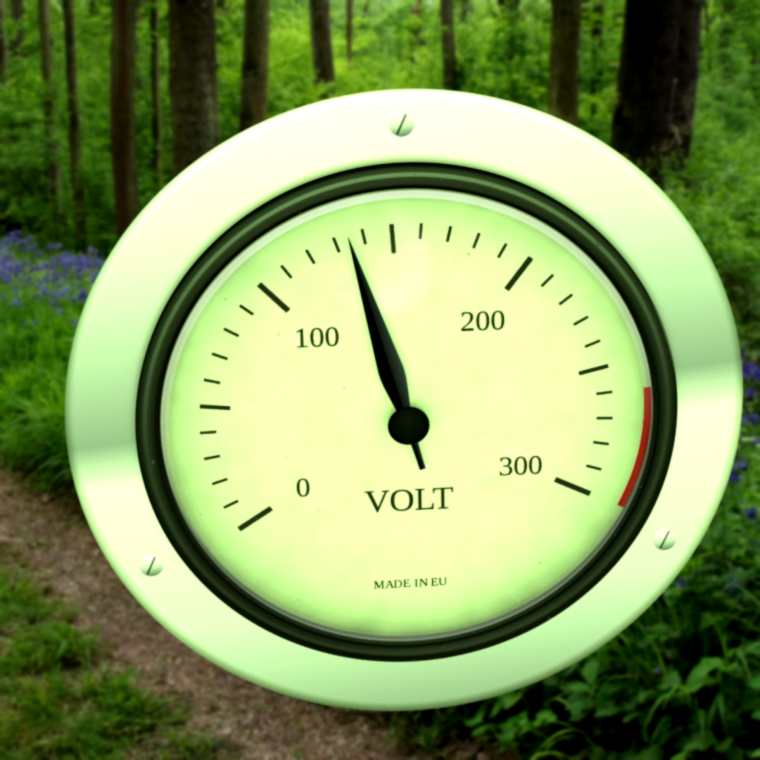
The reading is 135 V
